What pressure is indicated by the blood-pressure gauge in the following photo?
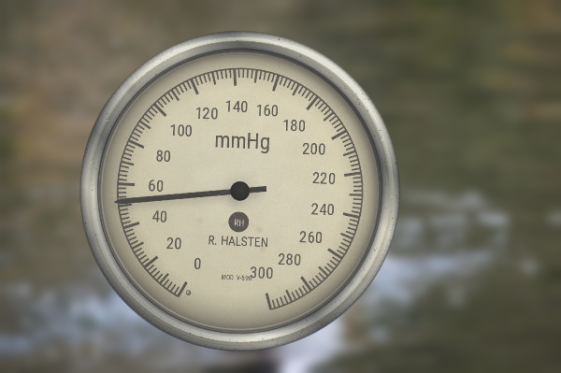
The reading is 52 mmHg
